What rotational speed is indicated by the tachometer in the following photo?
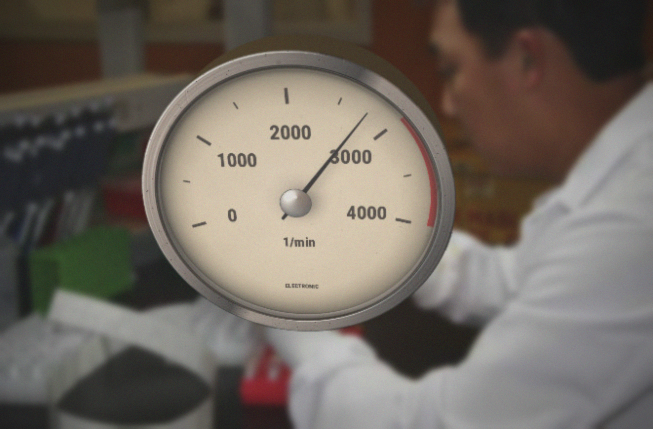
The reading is 2750 rpm
